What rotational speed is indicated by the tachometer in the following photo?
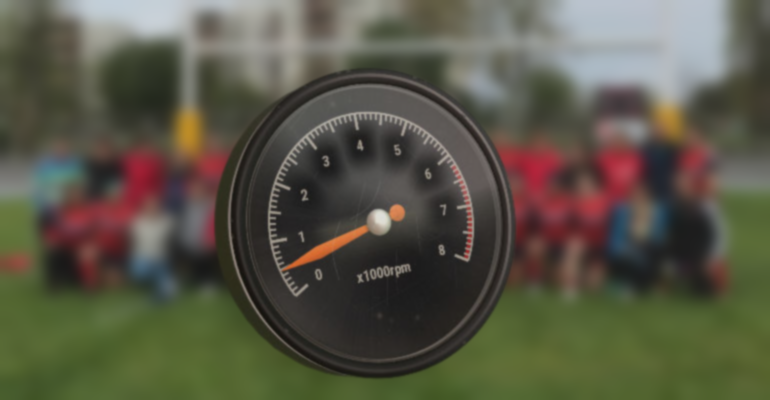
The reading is 500 rpm
